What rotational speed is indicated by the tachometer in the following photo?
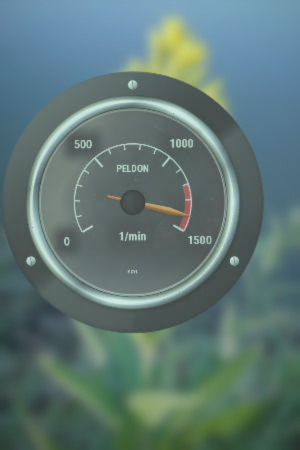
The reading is 1400 rpm
